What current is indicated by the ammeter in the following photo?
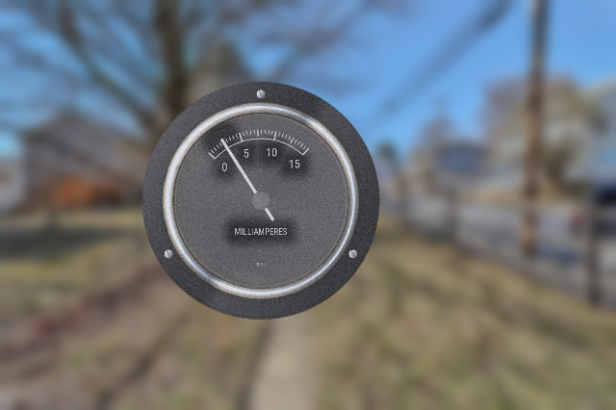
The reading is 2.5 mA
